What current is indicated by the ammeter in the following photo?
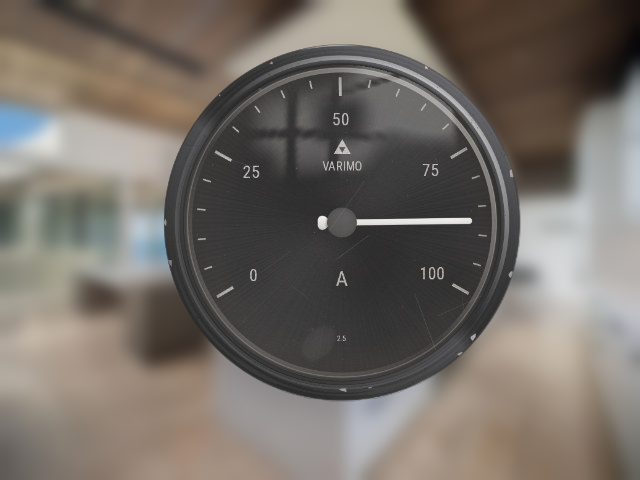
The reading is 87.5 A
